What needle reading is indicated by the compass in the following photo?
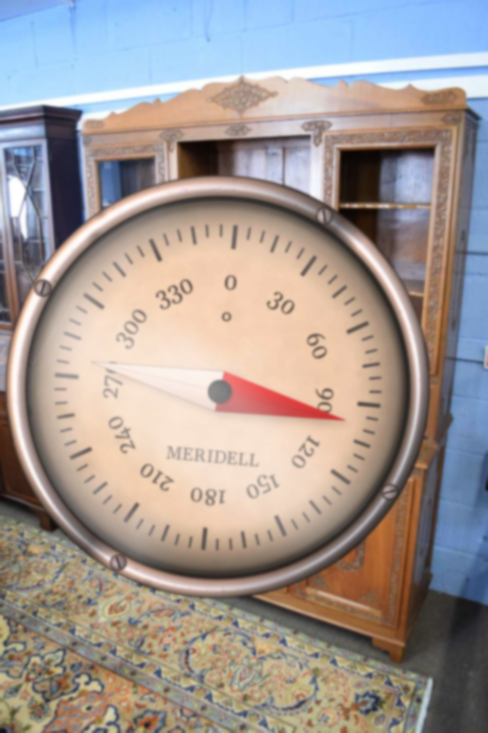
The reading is 97.5 °
